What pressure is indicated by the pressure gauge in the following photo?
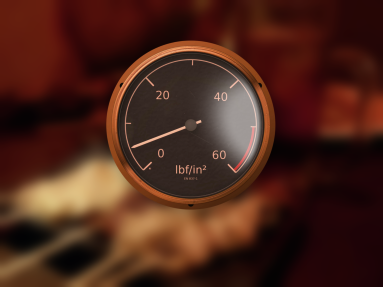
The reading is 5 psi
